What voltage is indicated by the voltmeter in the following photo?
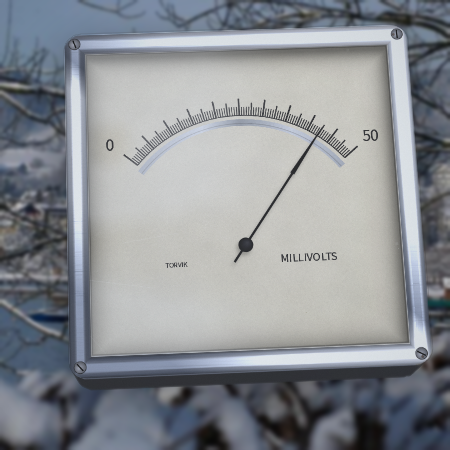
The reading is 42.5 mV
